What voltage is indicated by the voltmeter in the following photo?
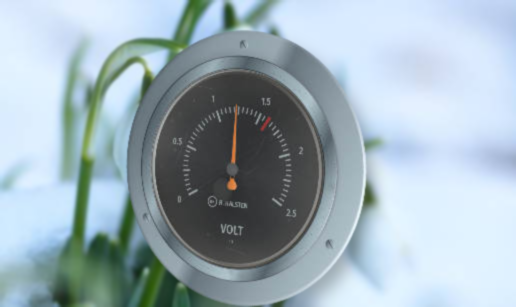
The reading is 1.25 V
